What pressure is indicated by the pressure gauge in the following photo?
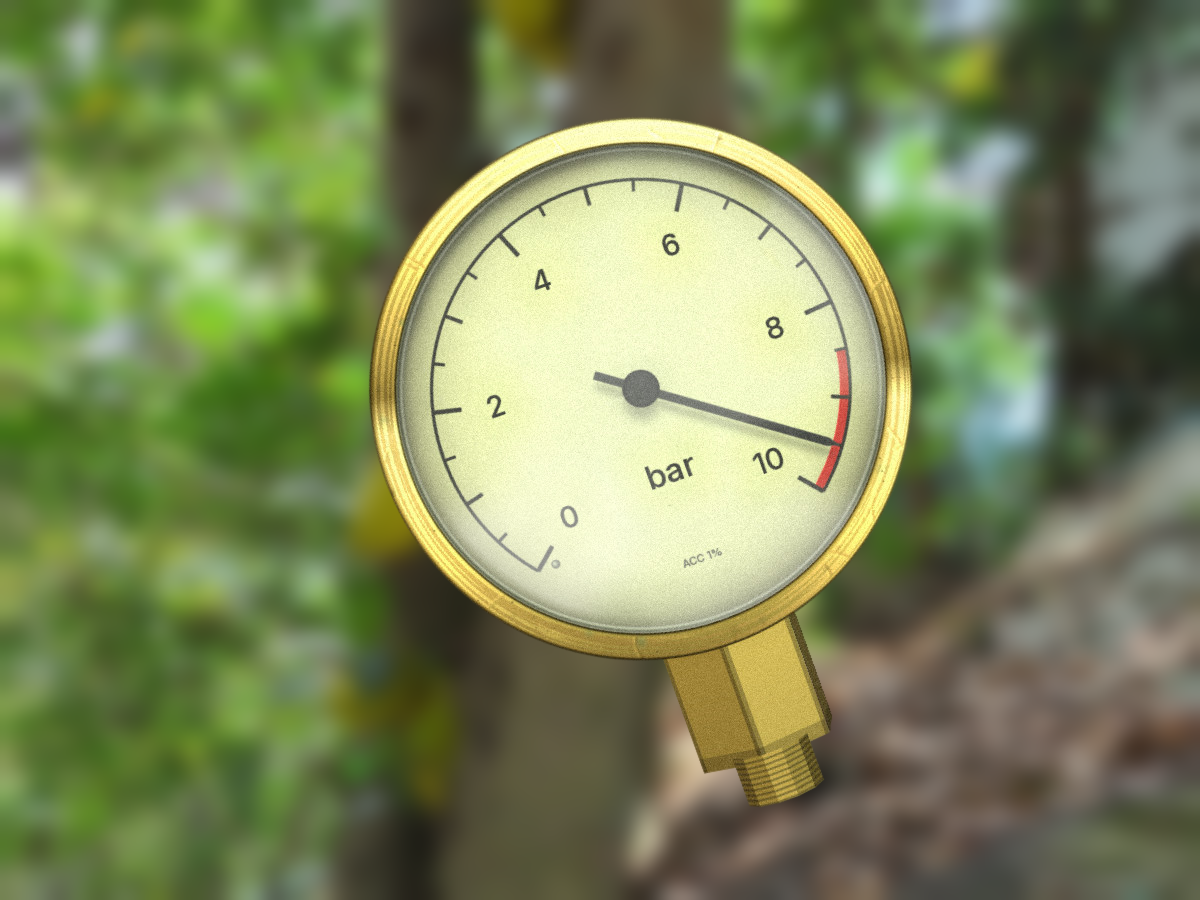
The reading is 9.5 bar
